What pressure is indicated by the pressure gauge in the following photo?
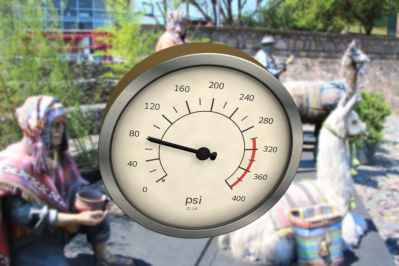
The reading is 80 psi
